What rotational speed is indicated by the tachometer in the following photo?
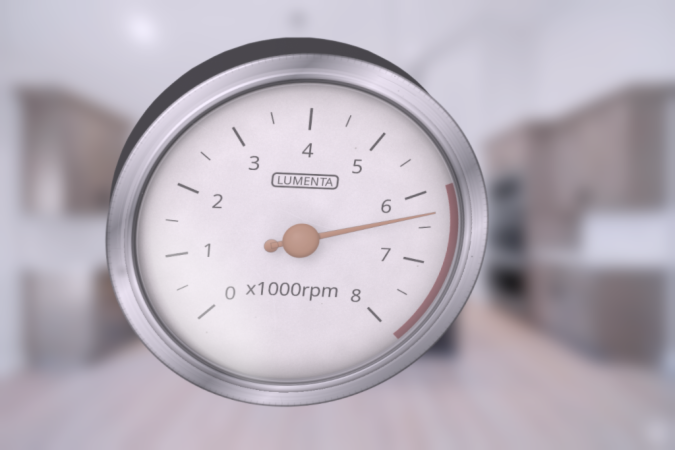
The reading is 6250 rpm
